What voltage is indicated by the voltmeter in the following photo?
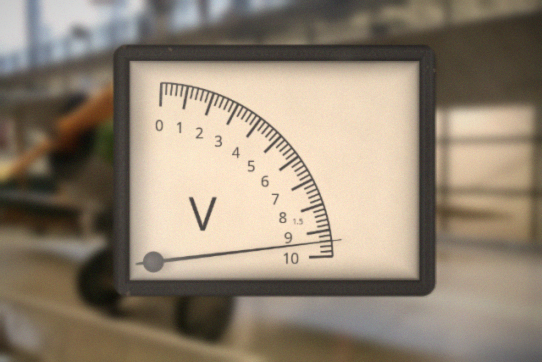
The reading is 9.4 V
